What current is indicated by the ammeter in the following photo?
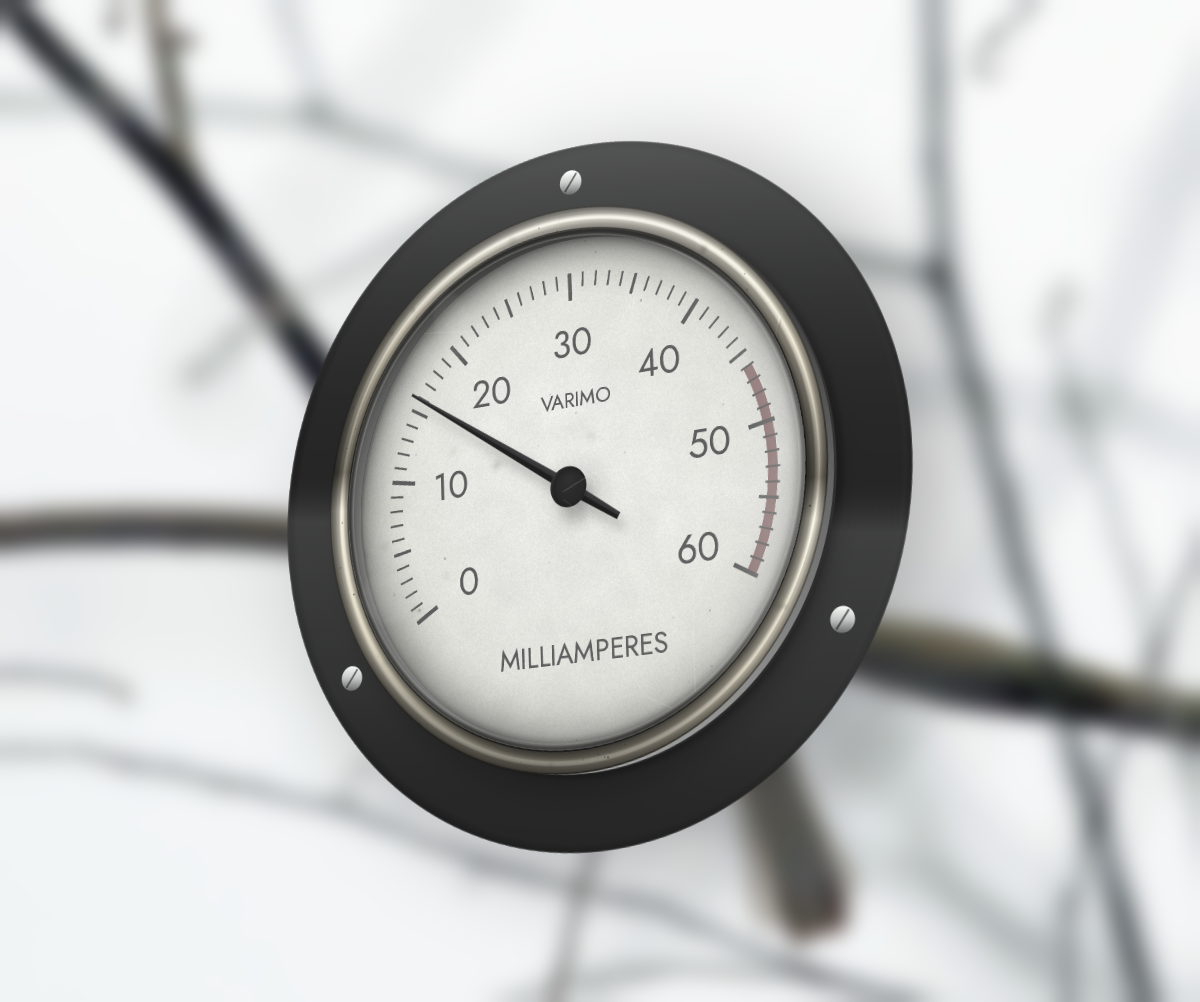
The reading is 16 mA
